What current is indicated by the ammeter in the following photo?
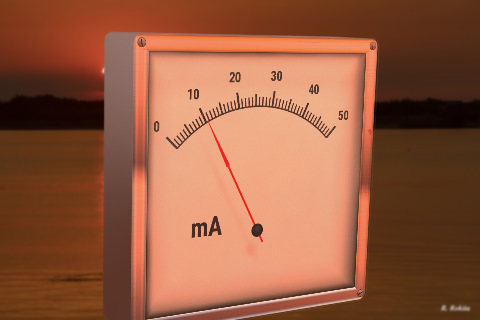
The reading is 10 mA
